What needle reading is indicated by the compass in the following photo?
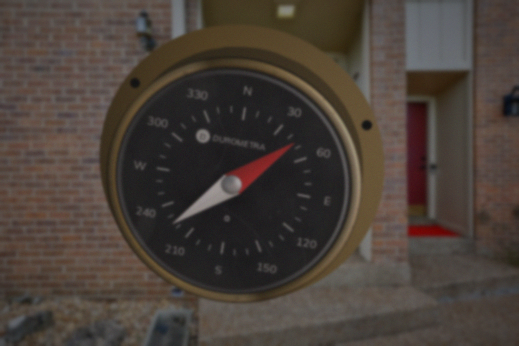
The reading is 45 °
